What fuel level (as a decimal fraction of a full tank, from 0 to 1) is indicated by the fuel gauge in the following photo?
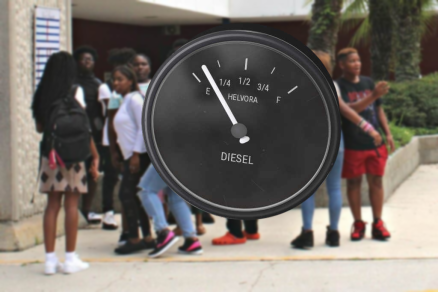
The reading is 0.125
